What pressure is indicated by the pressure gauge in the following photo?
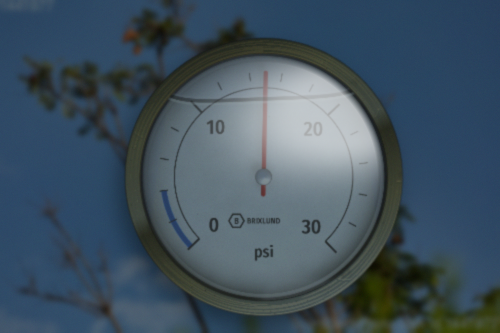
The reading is 15 psi
